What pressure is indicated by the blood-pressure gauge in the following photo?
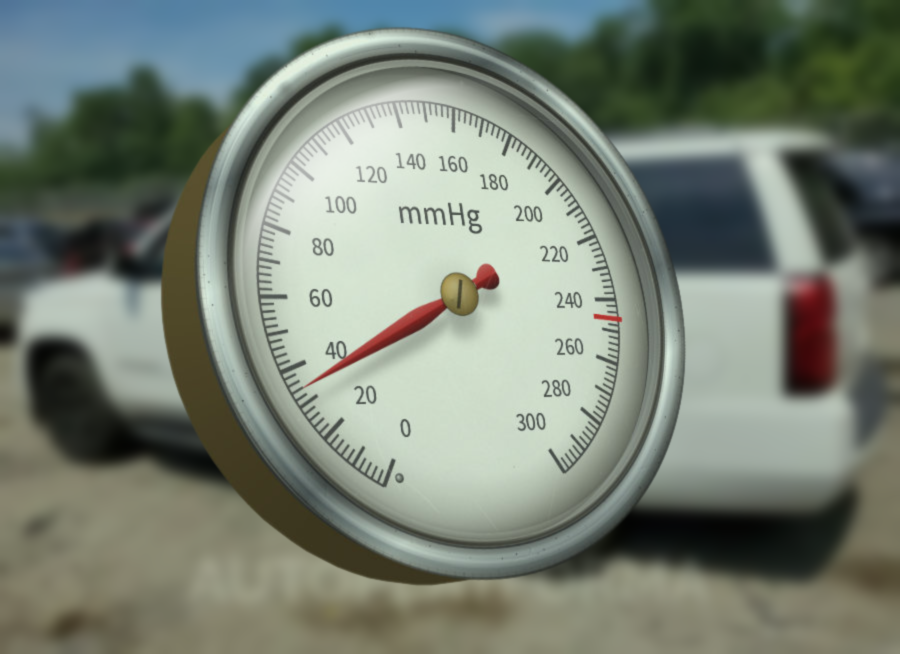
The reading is 34 mmHg
